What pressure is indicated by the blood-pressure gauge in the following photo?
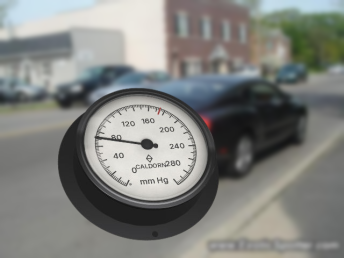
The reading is 70 mmHg
